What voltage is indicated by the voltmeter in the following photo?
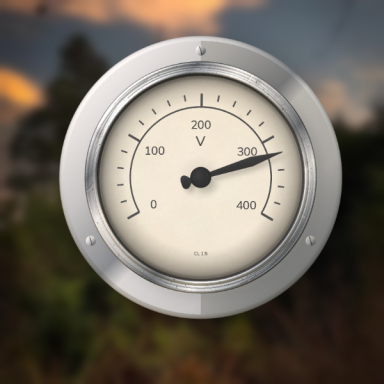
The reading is 320 V
